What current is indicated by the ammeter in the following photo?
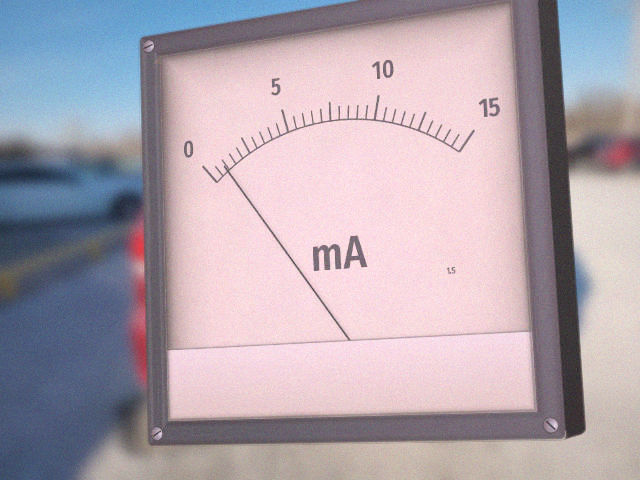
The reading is 1 mA
